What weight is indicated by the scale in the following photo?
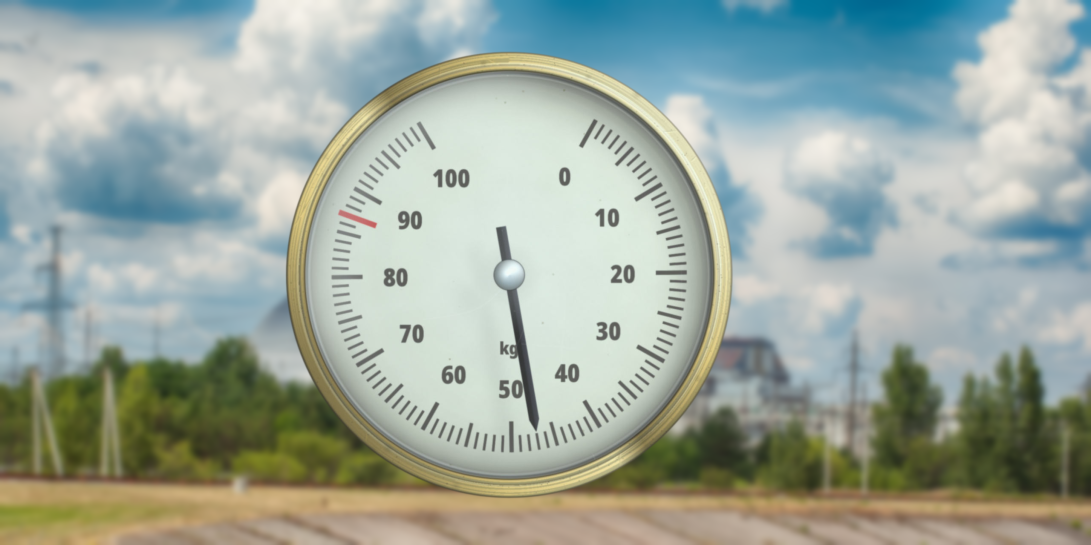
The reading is 47 kg
